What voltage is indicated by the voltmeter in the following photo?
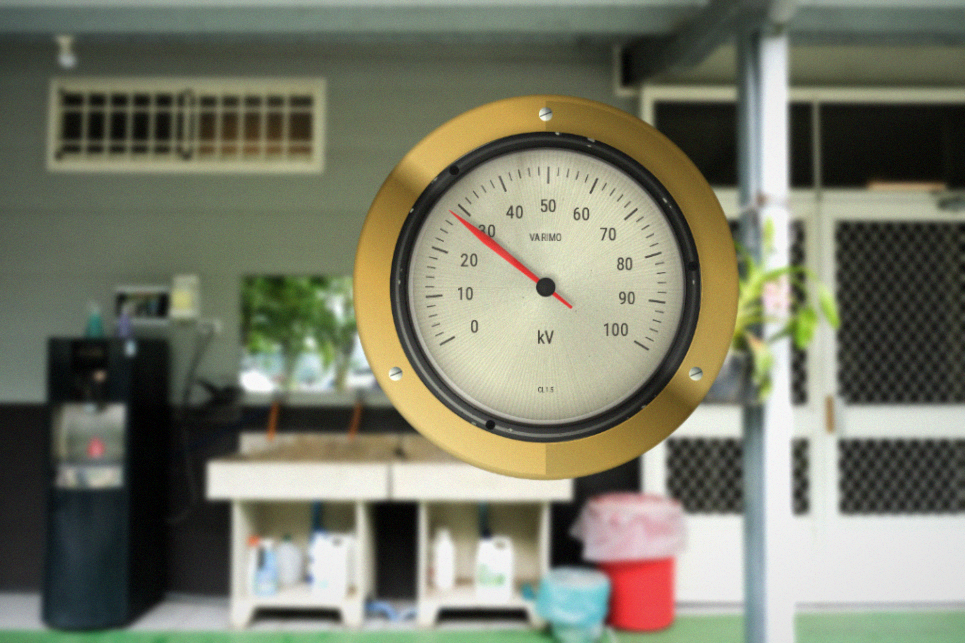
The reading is 28 kV
